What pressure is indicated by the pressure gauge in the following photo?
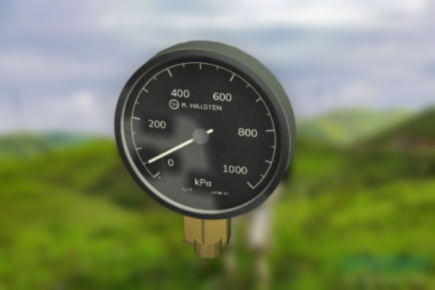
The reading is 50 kPa
